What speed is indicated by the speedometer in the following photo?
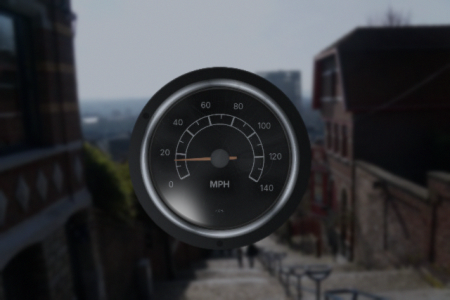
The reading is 15 mph
